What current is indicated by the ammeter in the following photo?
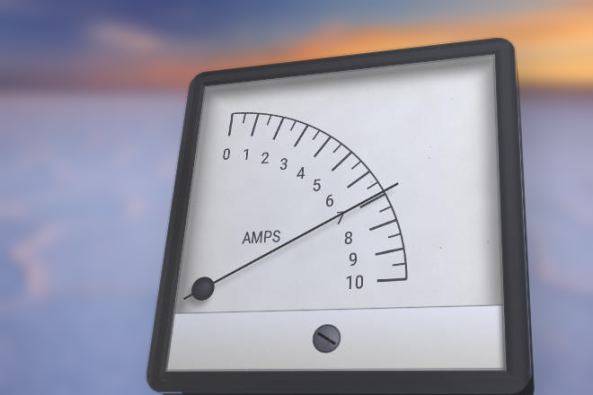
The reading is 7 A
